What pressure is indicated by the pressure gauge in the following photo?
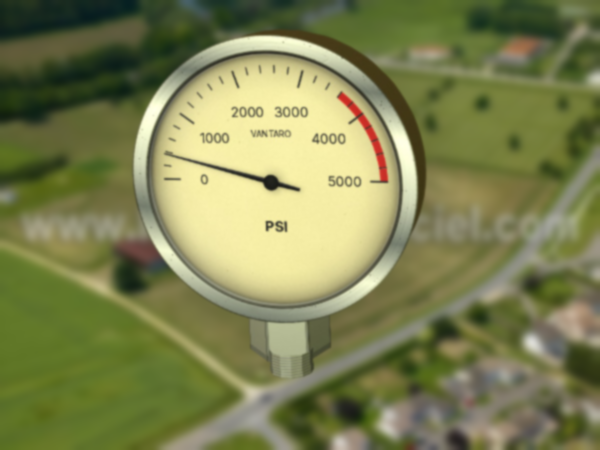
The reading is 400 psi
